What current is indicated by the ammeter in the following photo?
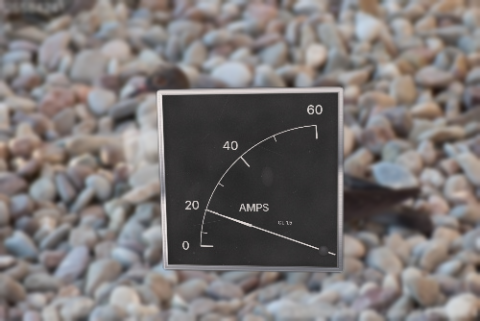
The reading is 20 A
